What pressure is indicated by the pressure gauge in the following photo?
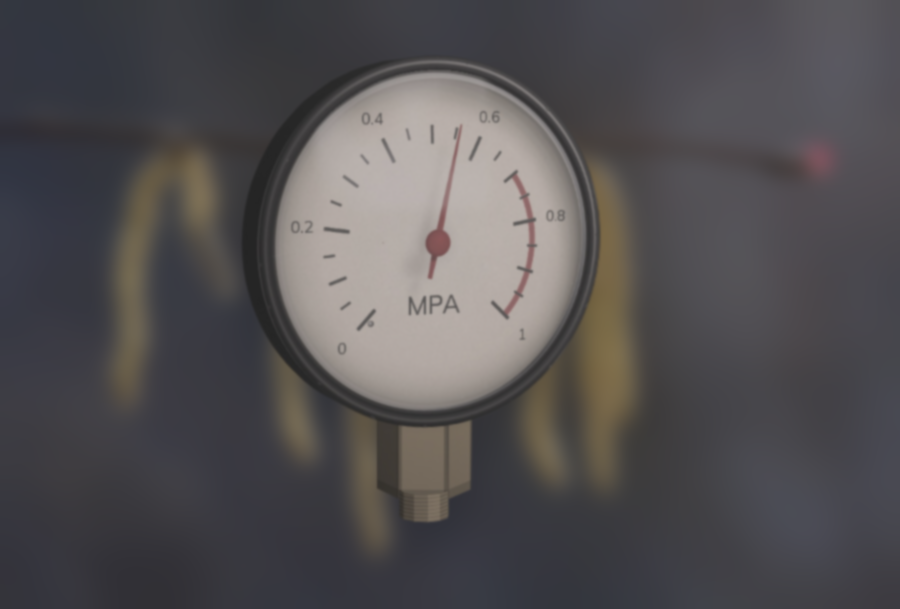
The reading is 0.55 MPa
